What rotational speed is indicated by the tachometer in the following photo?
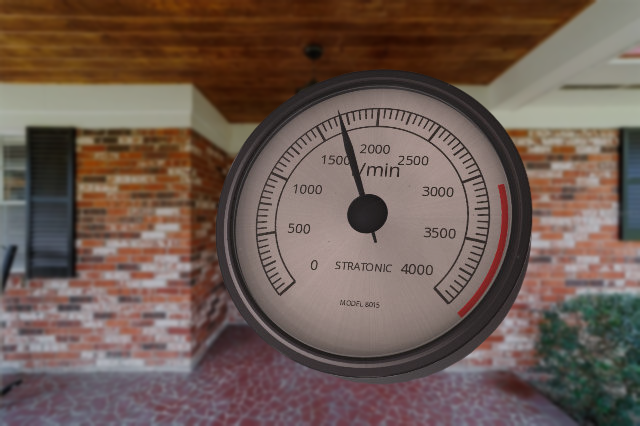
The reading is 1700 rpm
